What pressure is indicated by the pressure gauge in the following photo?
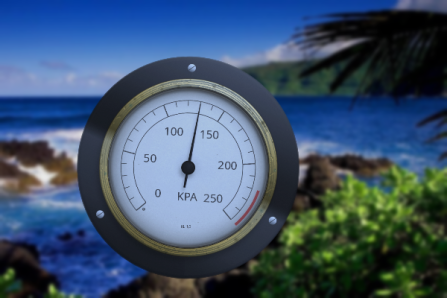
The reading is 130 kPa
